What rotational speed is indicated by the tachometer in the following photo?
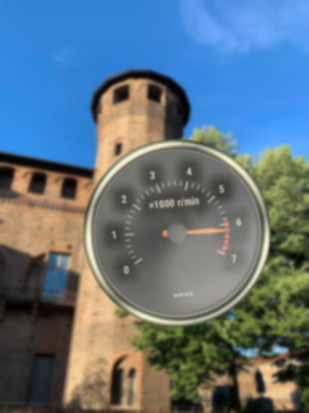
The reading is 6200 rpm
